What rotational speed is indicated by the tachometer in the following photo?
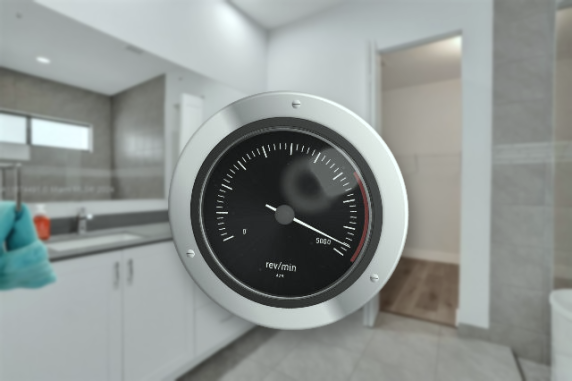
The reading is 4800 rpm
